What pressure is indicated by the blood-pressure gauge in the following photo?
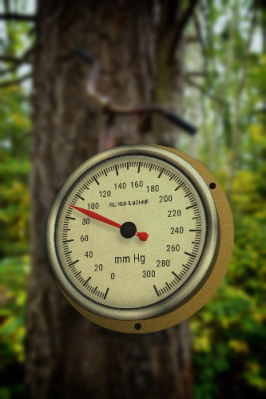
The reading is 90 mmHg
